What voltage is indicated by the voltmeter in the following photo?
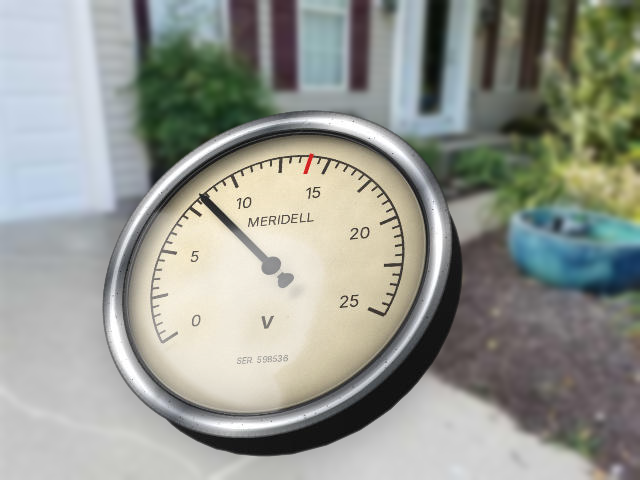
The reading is 8.25 V
